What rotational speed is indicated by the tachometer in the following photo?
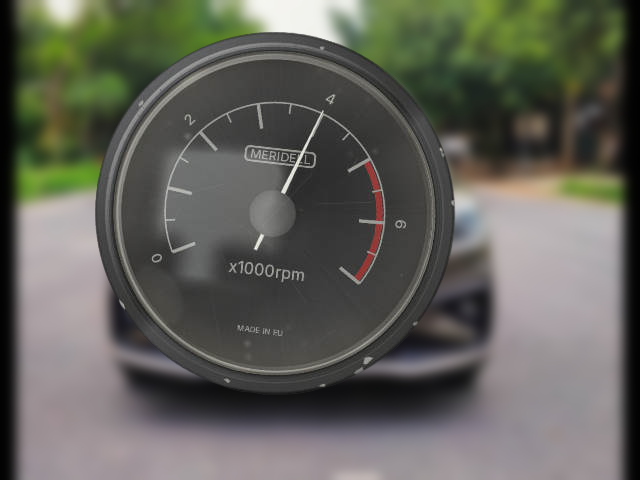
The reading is 4000 rpm
